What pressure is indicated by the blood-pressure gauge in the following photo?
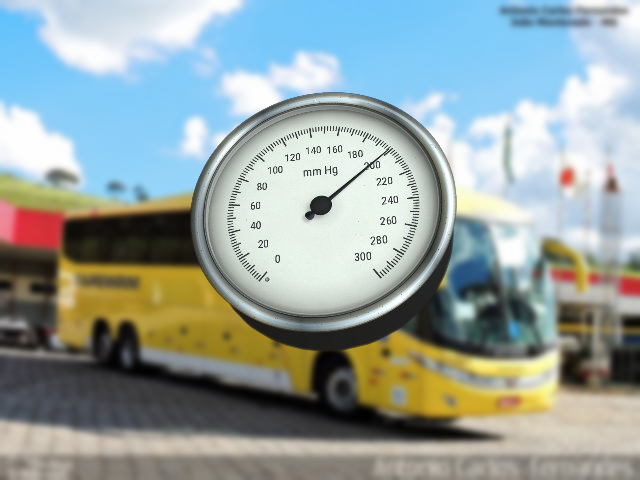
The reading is 200 mmHg
